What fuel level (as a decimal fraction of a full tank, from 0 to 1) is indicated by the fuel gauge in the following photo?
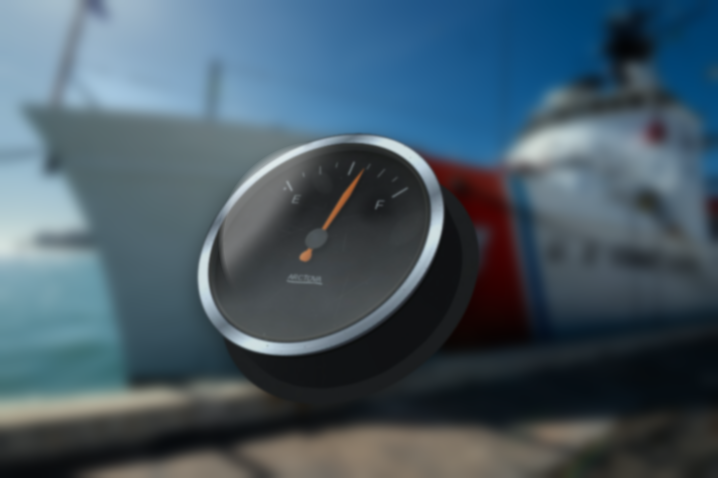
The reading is 0.625
